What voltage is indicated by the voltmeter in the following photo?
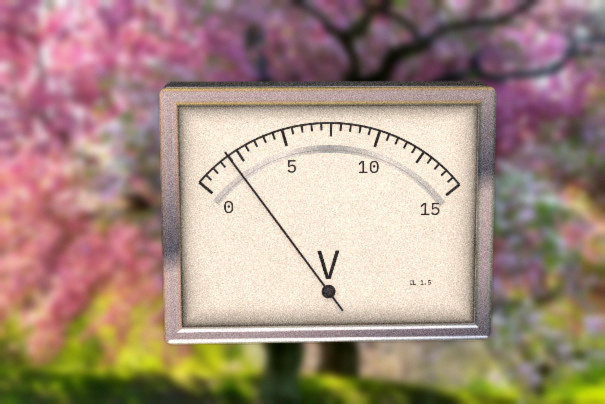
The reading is 2 V
